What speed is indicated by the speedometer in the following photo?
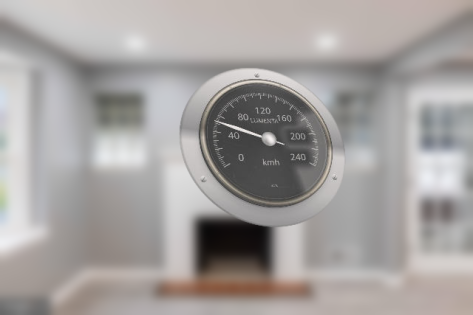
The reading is 50 km/h
